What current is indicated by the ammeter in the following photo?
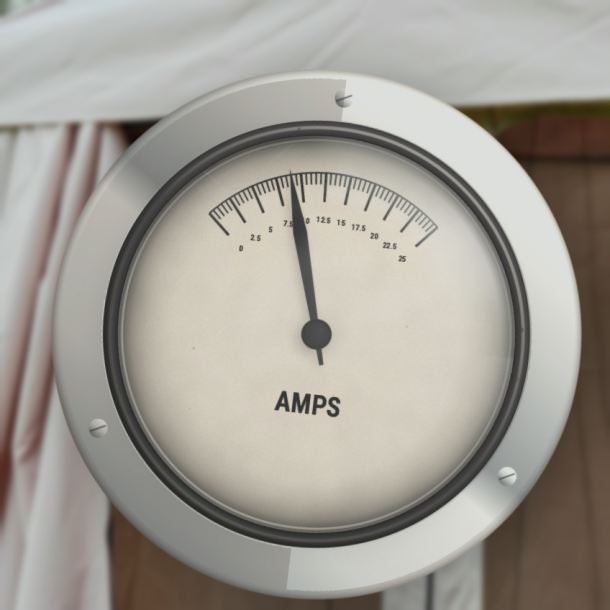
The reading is 9 A
